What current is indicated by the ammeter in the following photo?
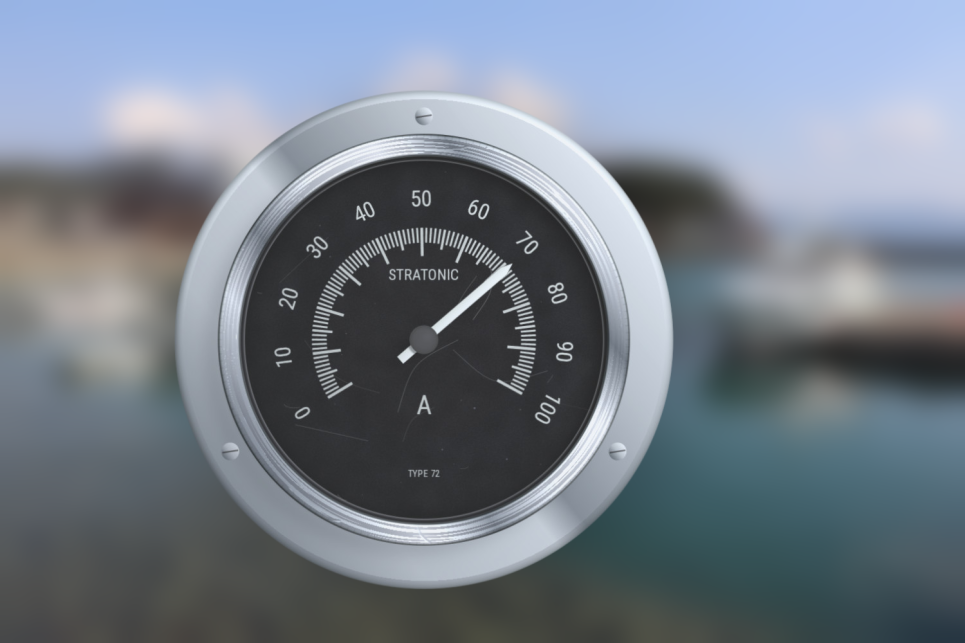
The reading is 71 A
